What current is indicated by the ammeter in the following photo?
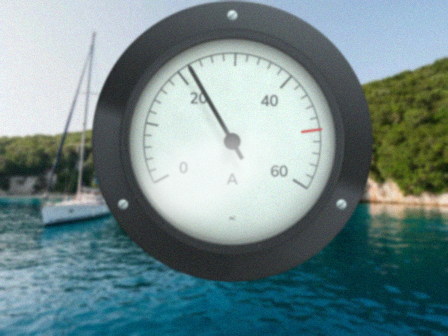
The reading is 22 A
